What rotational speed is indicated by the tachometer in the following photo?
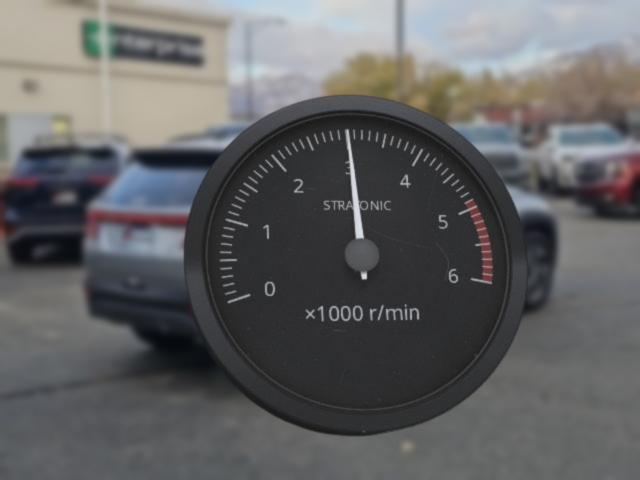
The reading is 3000 rpm
